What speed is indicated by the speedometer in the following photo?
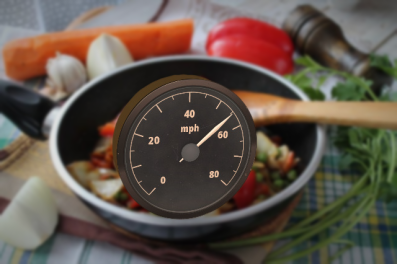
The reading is 55 mph
